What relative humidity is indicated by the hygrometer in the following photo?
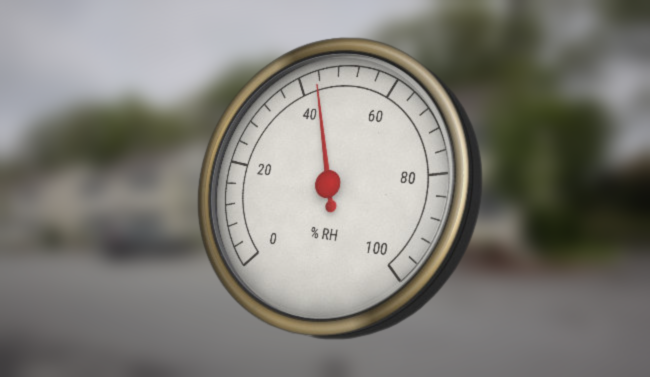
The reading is 44 %
